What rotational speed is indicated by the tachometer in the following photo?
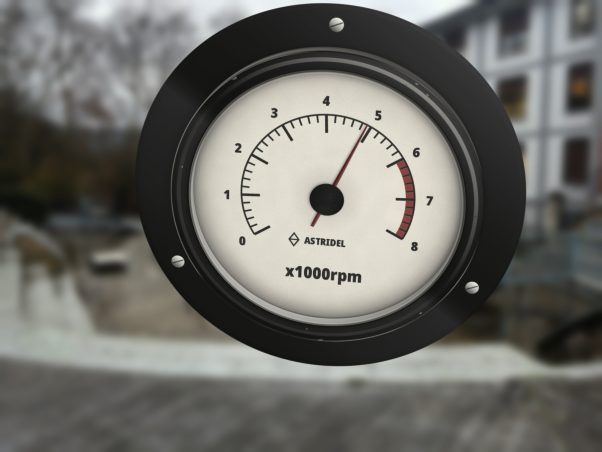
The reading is 4900 rpm
